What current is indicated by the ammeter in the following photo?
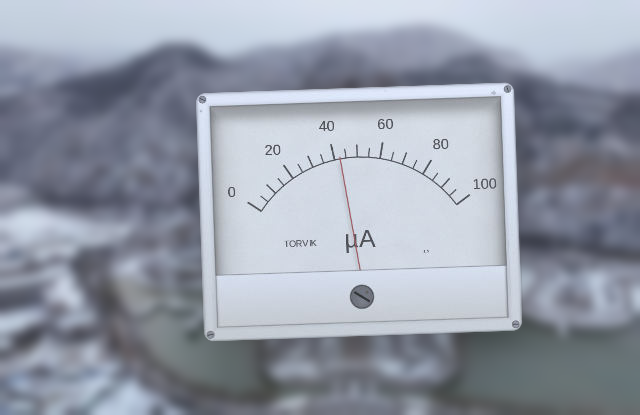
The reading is 42.5 µA
